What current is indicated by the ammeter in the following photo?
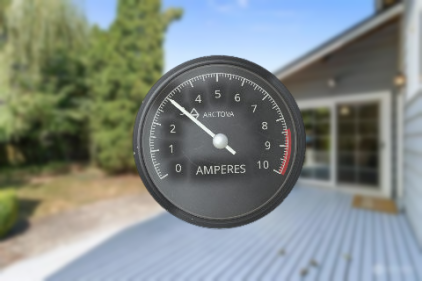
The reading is 3 A
